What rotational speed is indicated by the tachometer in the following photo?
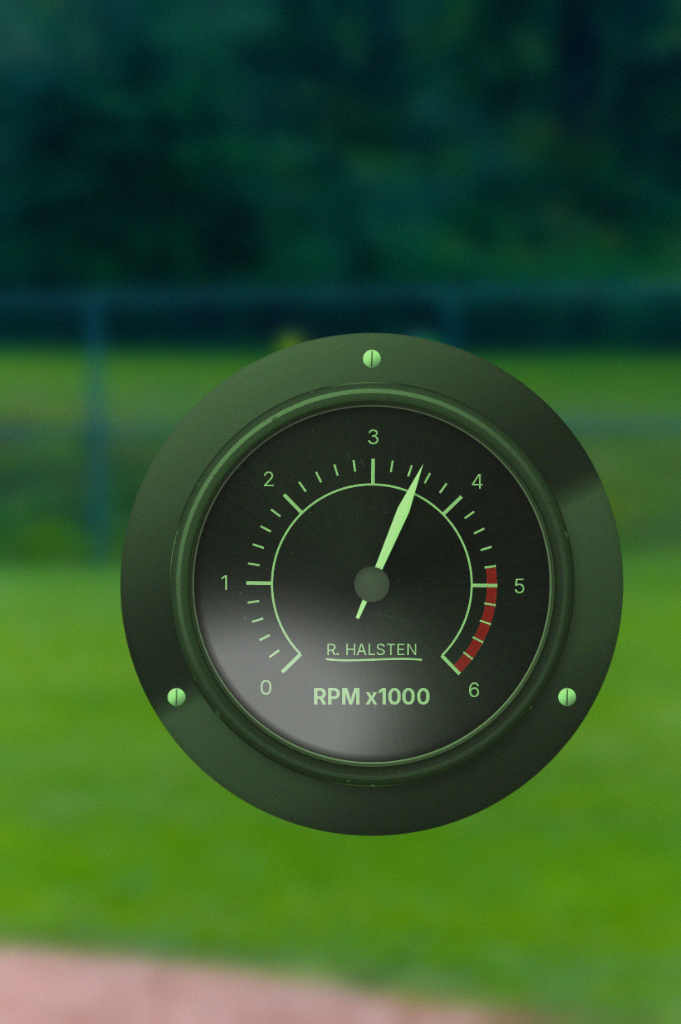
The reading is 3500 rpm
